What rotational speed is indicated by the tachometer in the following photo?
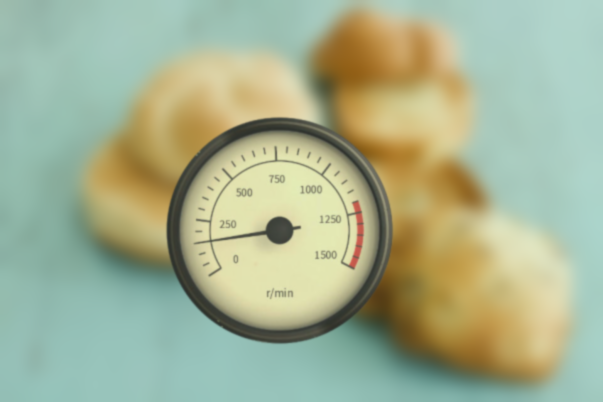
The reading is 150 rpm
